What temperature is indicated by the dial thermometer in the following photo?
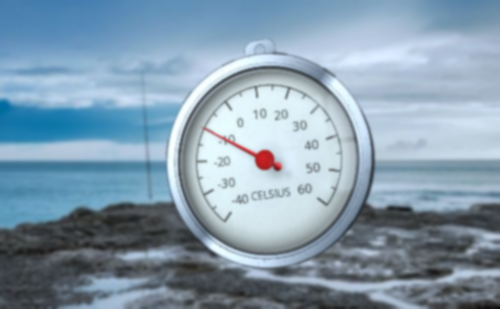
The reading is -10 °C
